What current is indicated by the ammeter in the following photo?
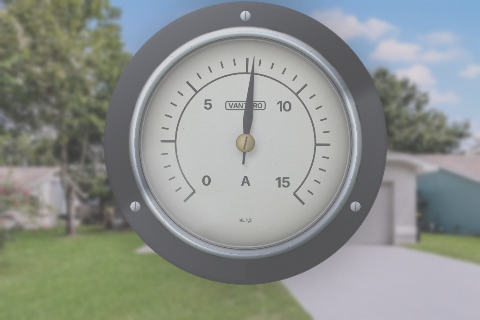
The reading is 7.75 A
